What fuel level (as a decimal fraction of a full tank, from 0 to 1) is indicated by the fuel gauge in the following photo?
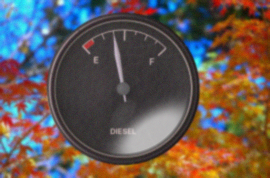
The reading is 0.375
